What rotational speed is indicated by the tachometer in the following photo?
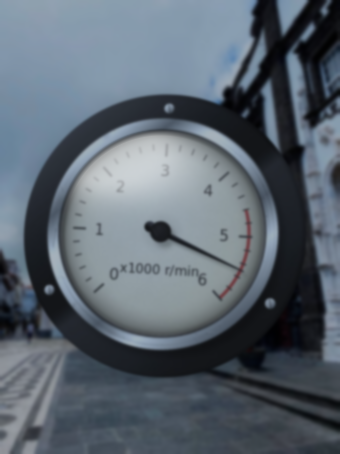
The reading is 5500 rpm
